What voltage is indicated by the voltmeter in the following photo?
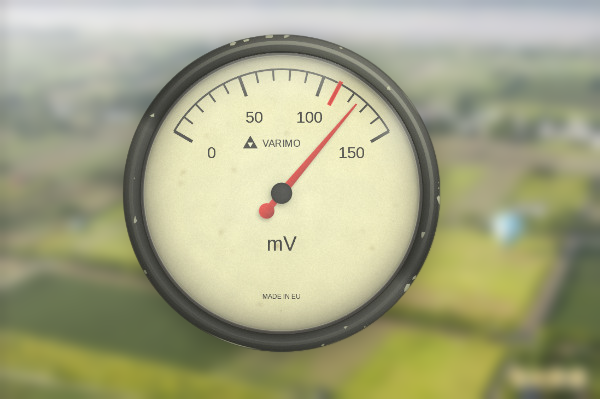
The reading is 125 mV
